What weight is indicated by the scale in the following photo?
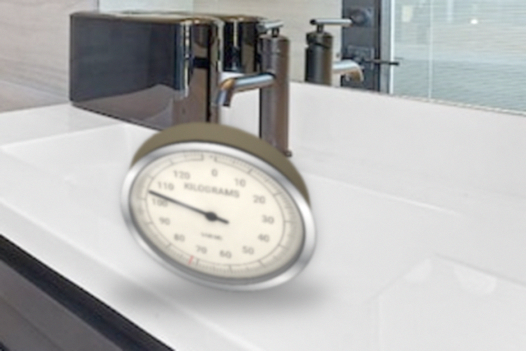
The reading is 105 kg
